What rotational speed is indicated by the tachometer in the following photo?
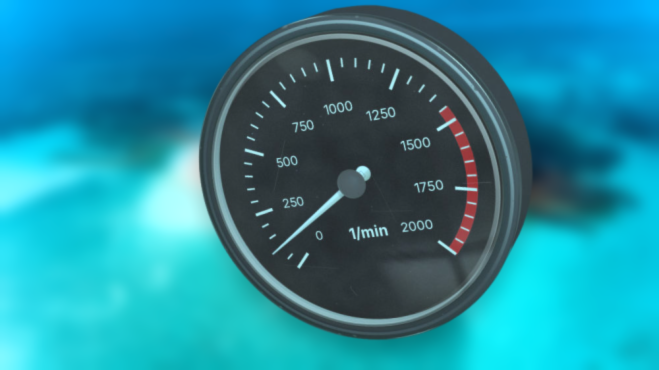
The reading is 100 rpm
